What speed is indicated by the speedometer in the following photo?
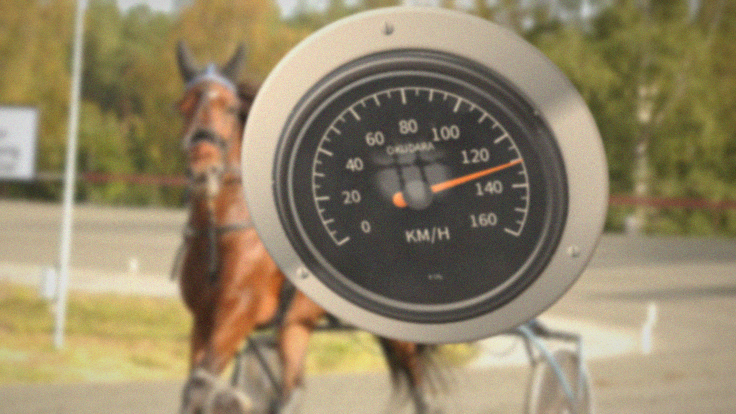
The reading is 130 km/h
